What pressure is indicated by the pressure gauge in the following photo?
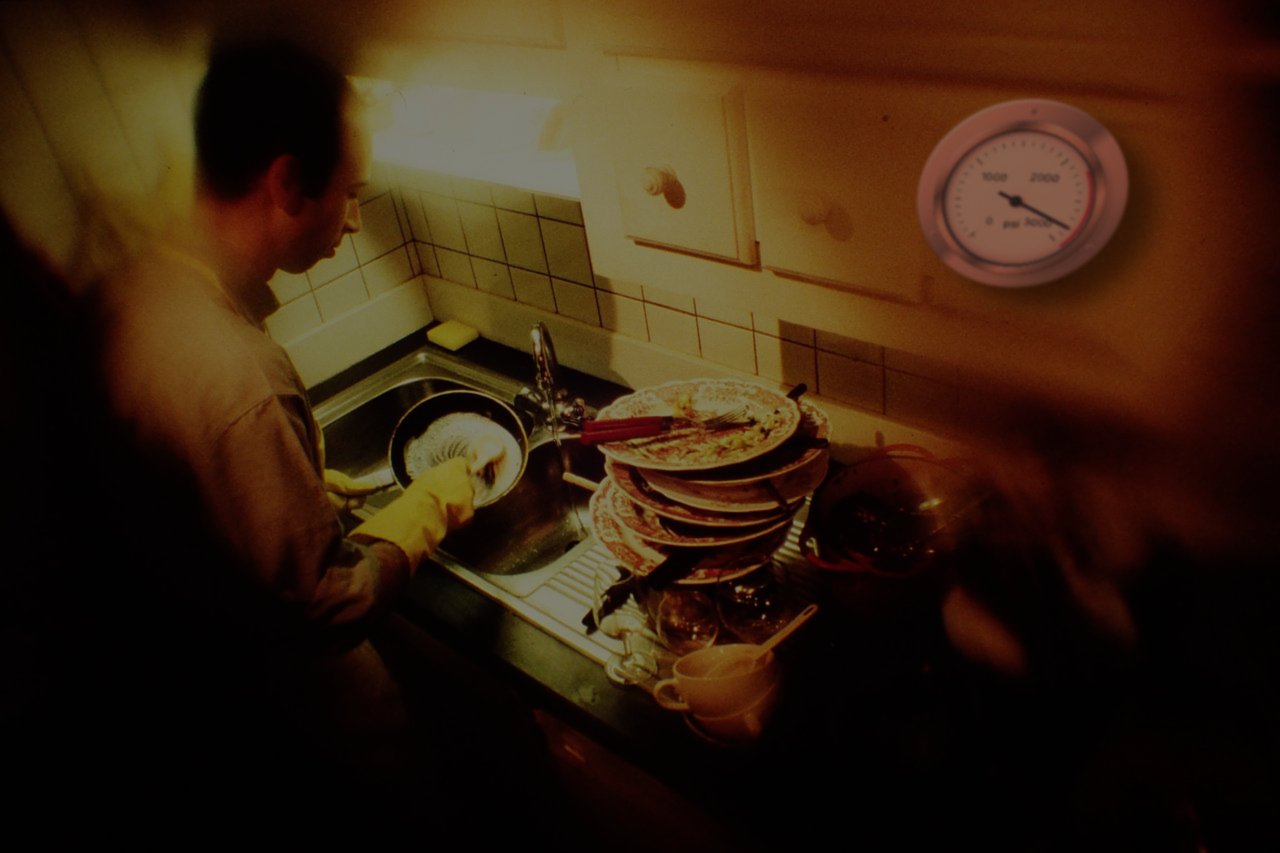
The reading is 2800 psi
